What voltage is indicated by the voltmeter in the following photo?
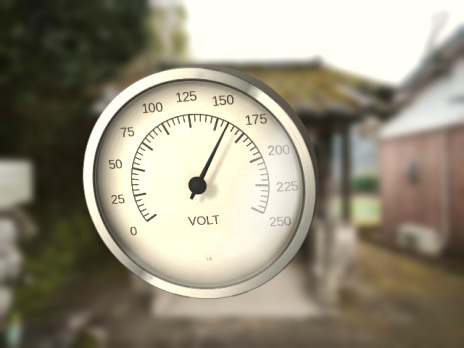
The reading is 160 V
